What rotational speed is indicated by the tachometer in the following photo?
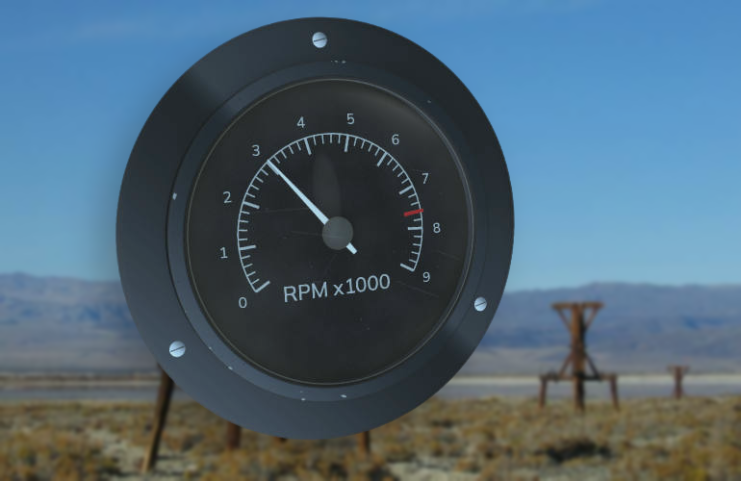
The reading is 3000 rpm
